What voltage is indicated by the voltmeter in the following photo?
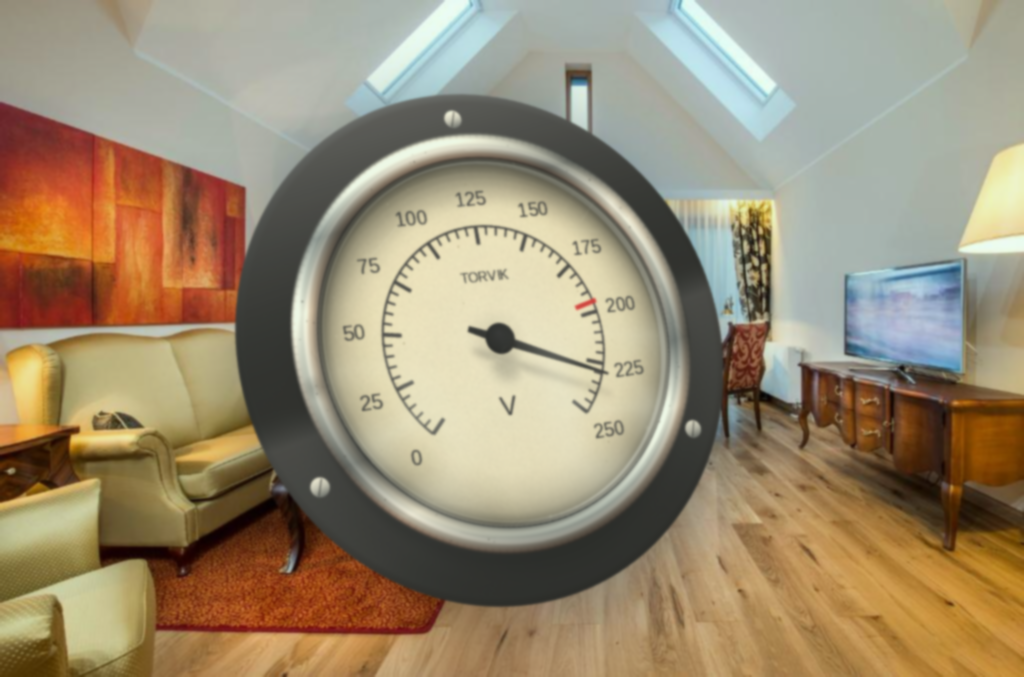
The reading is 230 V
